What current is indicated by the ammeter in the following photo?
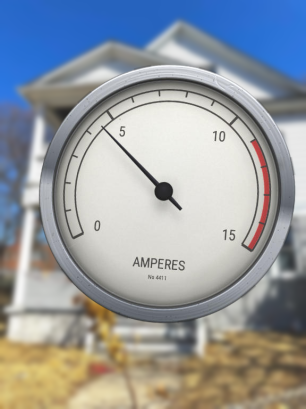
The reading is 4.5 A
